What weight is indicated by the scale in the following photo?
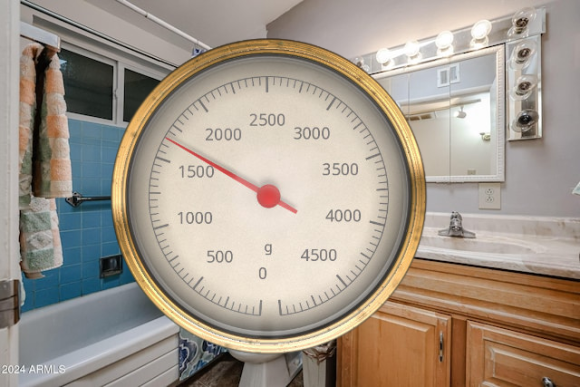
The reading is 1650 g
